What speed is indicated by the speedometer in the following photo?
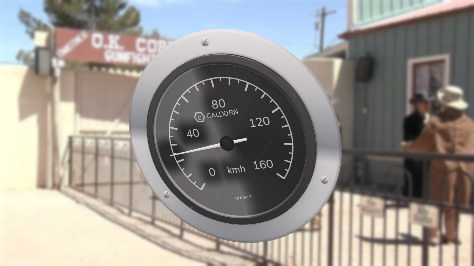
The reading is 25 km/h
